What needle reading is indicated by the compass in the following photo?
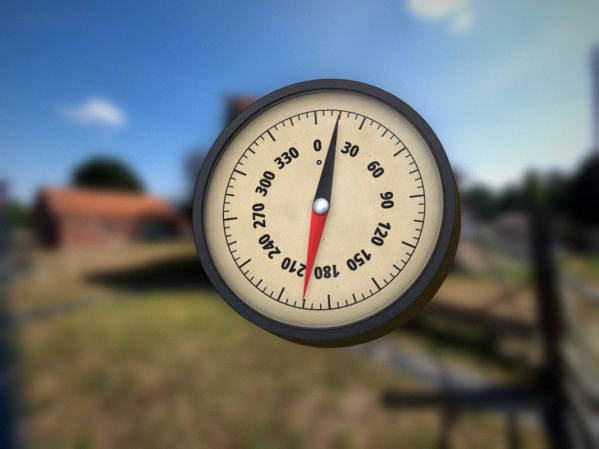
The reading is 195 °
